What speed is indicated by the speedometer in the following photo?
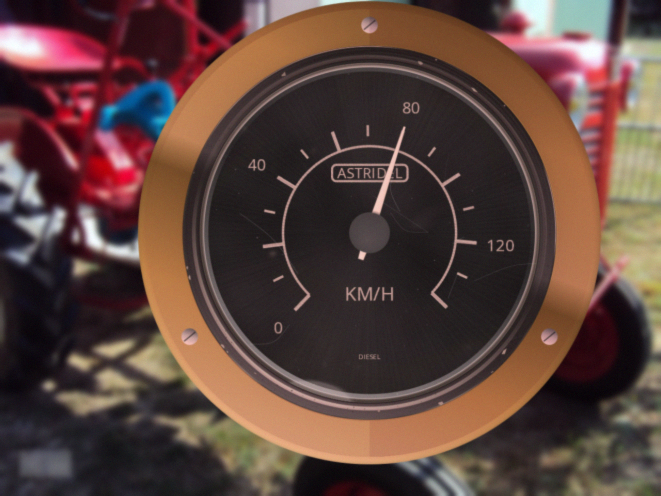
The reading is 80 km/h
